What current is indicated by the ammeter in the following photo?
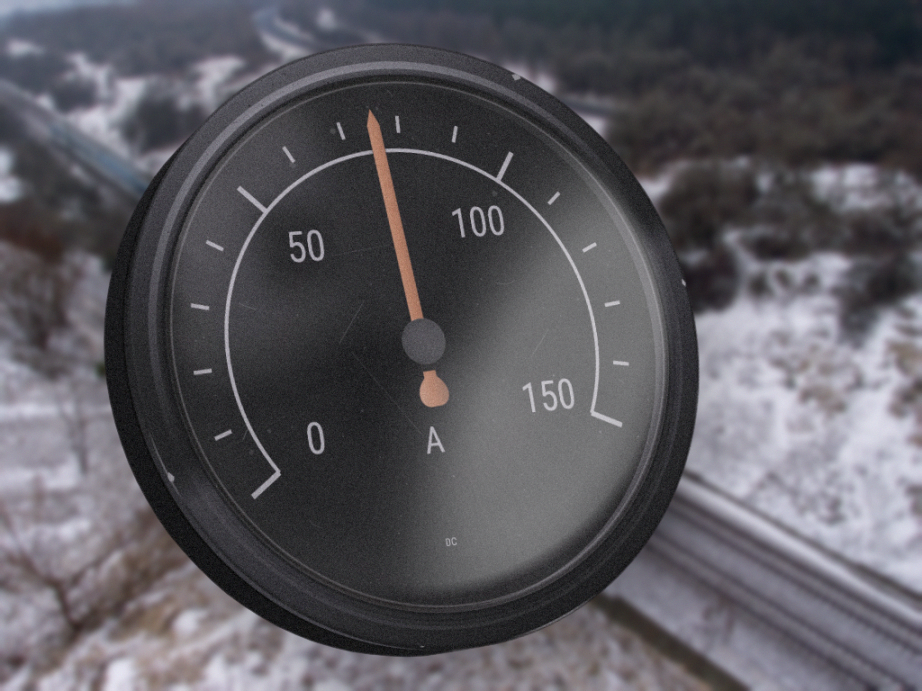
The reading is 75 A
